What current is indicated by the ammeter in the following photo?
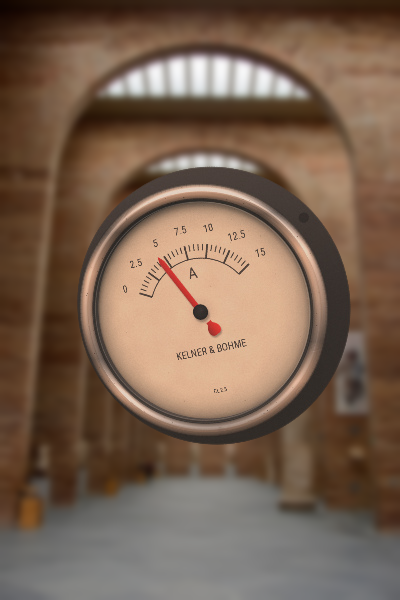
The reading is 4.5 A
